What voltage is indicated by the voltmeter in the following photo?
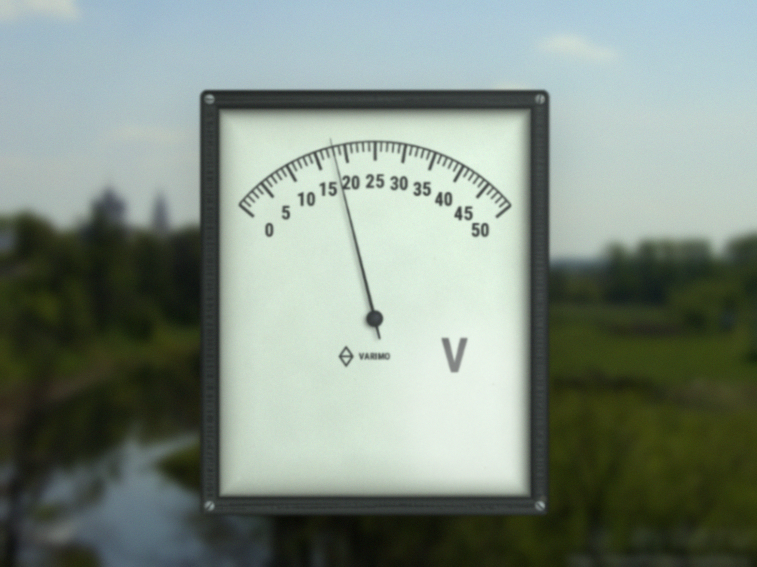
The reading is 18 V
